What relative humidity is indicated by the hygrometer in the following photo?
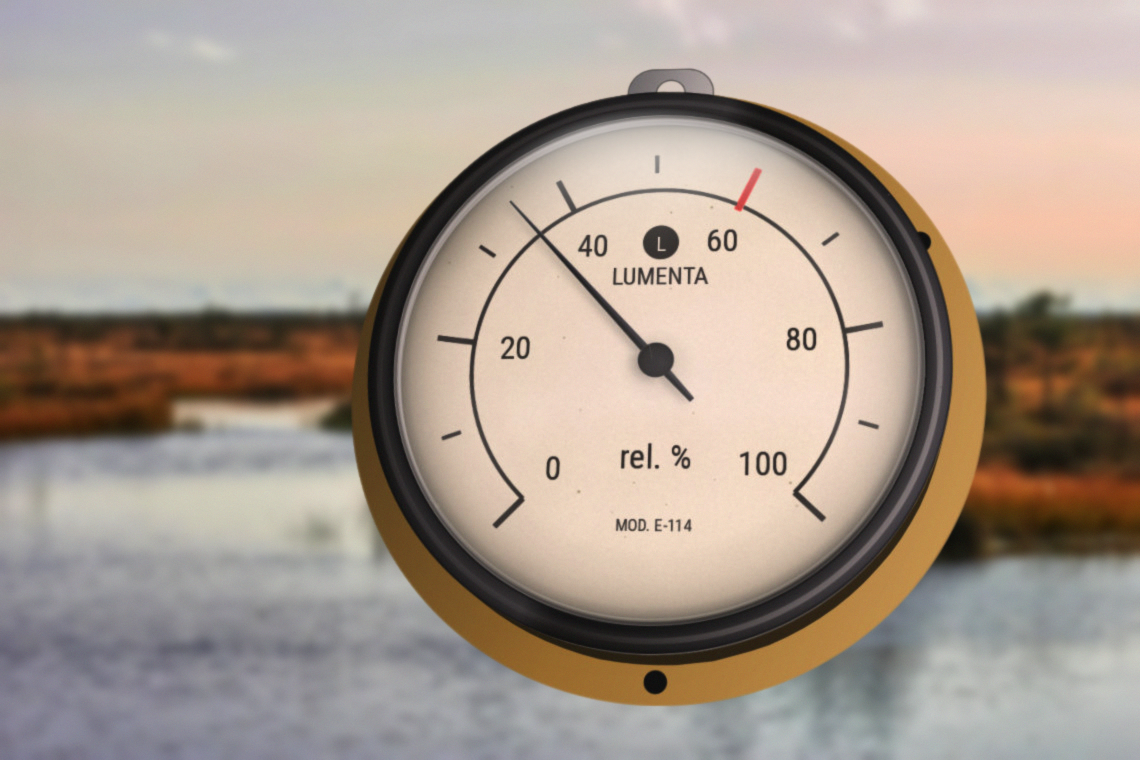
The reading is 35 %
